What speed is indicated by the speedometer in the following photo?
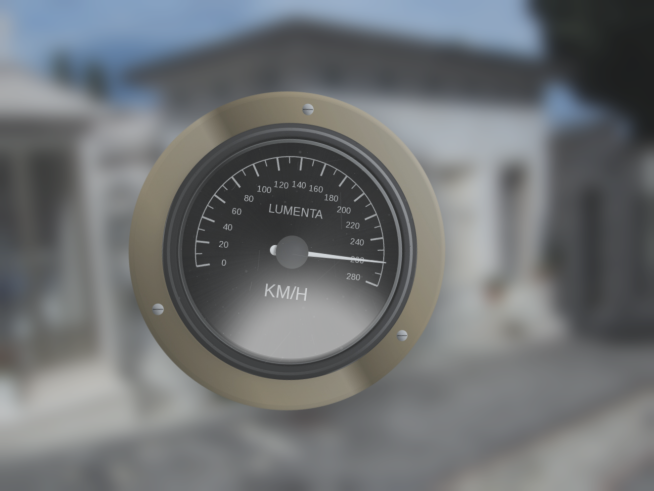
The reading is 260 km/h
